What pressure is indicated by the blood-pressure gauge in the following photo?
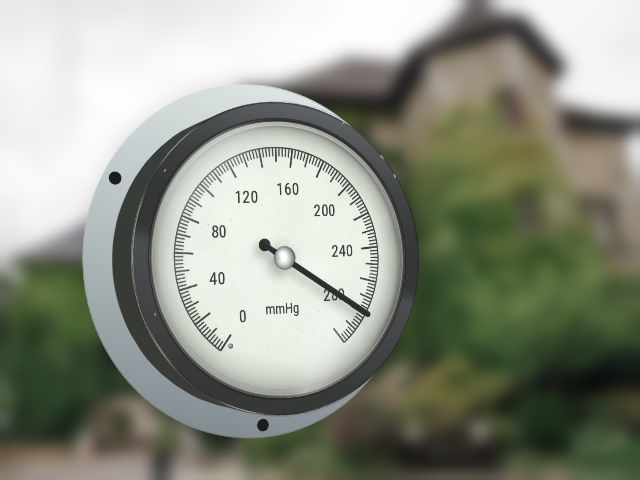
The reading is 280 mmHg
